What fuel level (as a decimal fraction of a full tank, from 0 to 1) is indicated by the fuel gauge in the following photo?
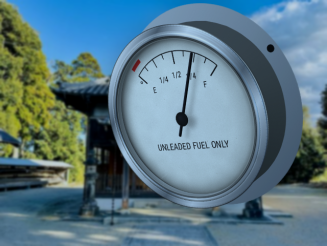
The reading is 0.75
